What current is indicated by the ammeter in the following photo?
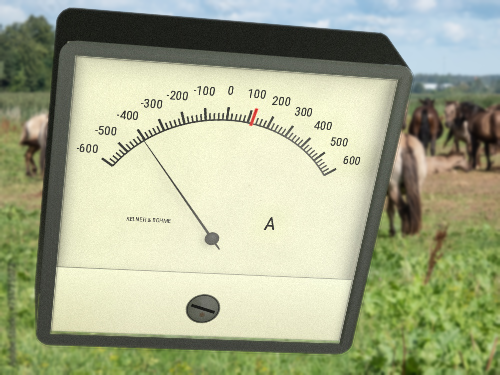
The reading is -400 A
